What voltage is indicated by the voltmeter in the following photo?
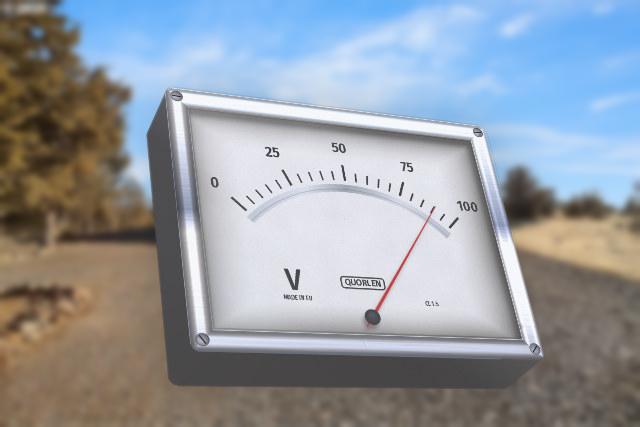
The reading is 90 V
